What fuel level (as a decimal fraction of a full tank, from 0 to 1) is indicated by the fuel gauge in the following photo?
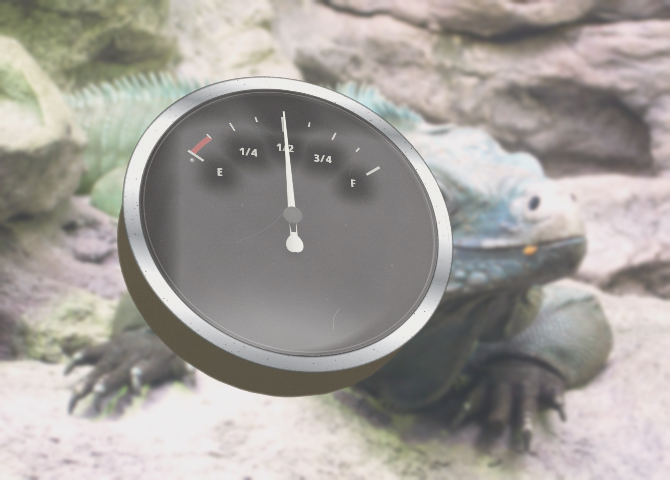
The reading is 0.5
